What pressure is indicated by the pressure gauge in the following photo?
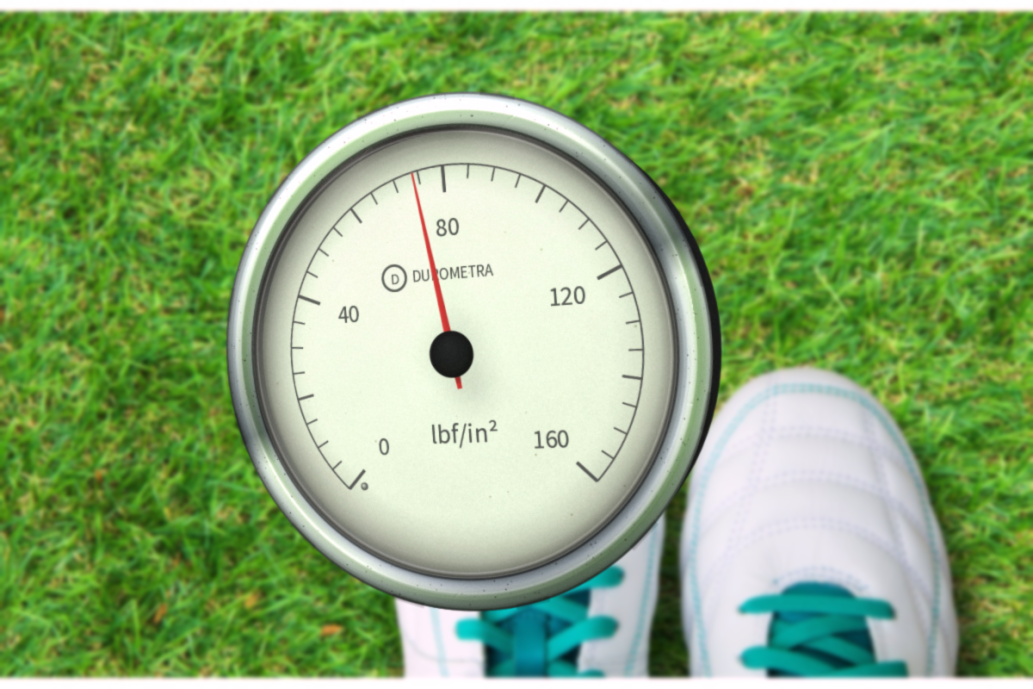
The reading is 75 psi
